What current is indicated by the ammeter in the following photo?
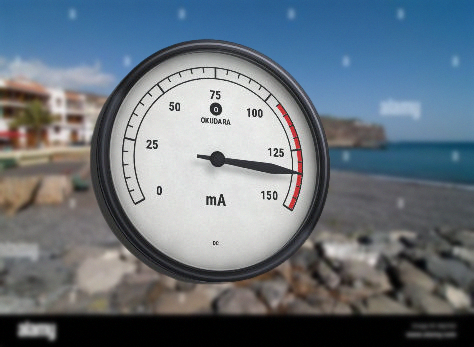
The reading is 135 mA
